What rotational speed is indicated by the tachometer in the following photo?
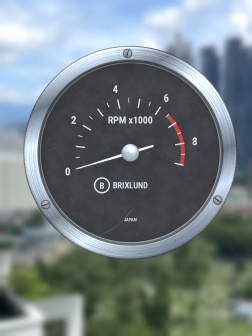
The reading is 0 rpm
